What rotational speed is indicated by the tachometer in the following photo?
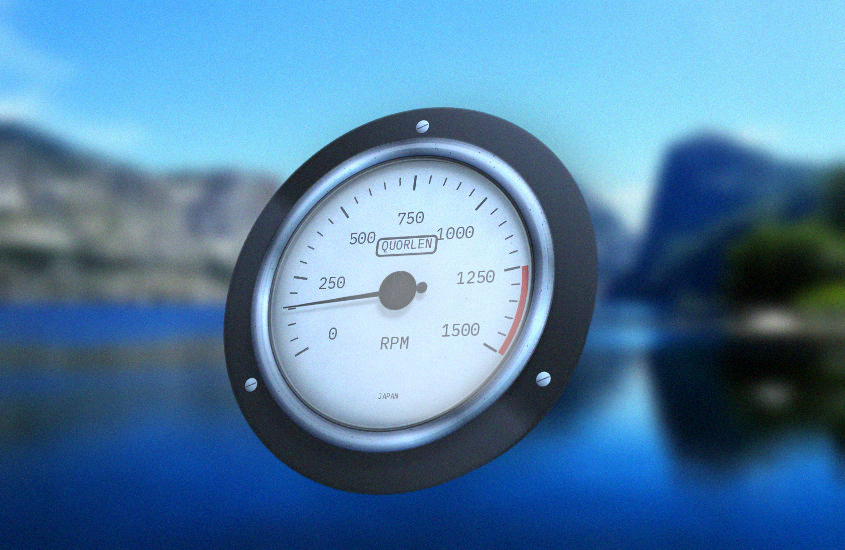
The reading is 150 rpm
